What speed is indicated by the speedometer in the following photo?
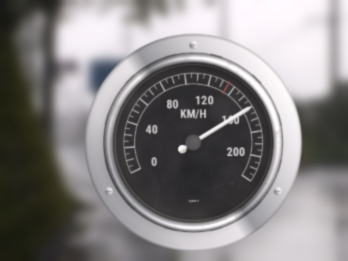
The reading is 160 km/h
